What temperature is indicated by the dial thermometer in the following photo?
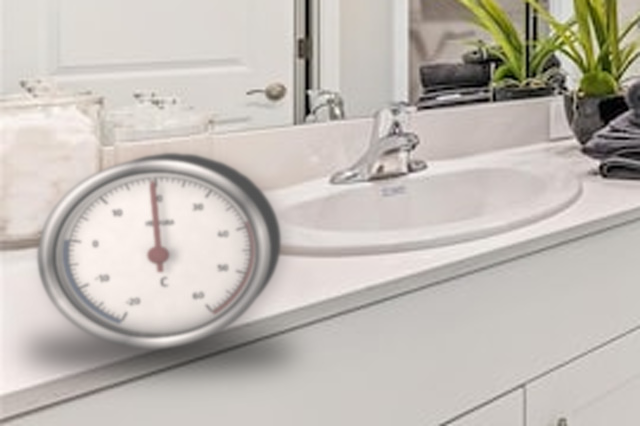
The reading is 20 °C
